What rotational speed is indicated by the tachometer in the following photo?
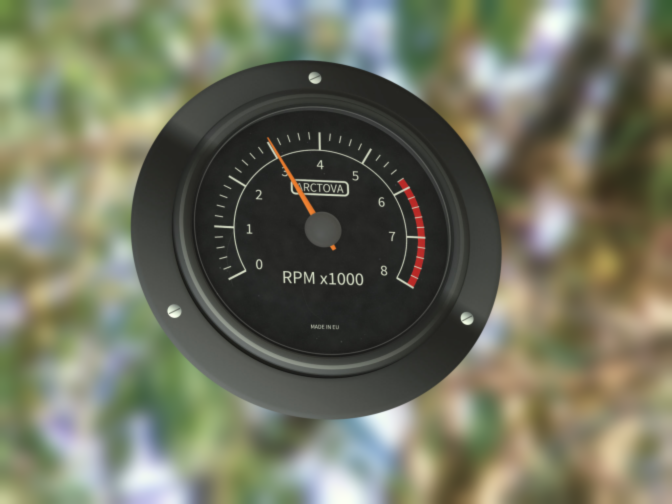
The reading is 3000 rpm
